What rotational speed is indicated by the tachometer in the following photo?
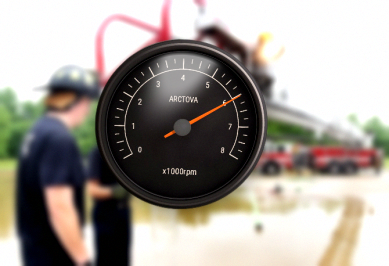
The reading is 6000 rpm
